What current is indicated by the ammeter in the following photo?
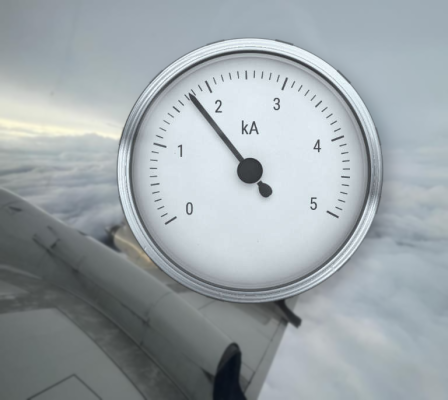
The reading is 1.75 kA
